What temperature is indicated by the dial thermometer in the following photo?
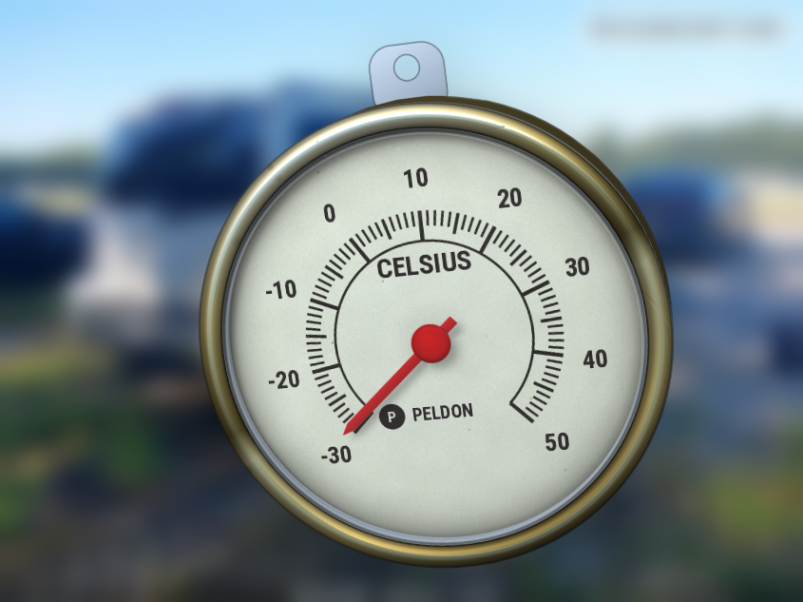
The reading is -29 °C
